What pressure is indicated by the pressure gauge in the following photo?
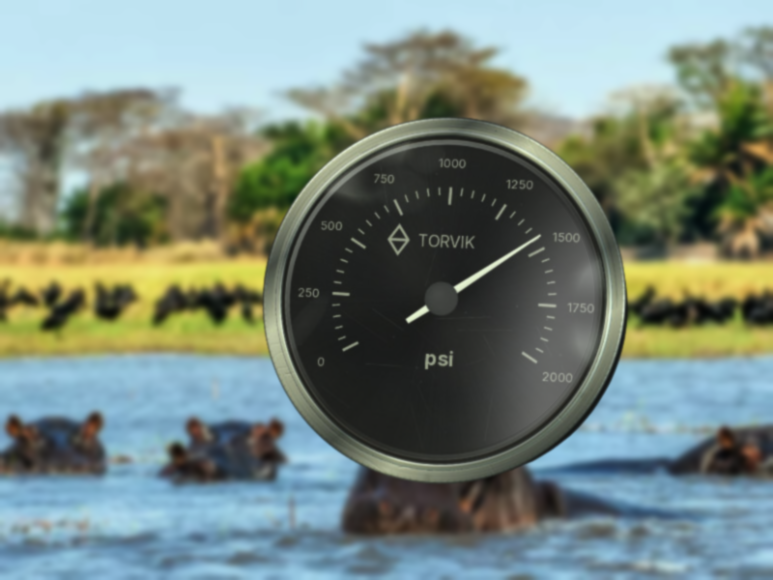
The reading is 1450 psi
